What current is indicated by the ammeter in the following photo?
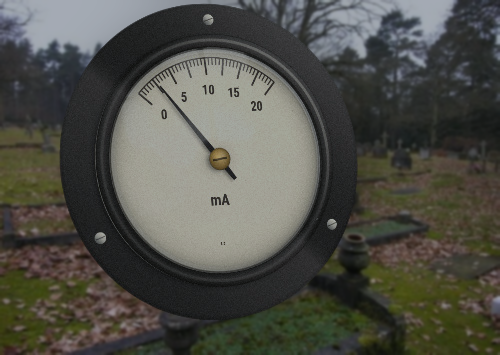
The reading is 2.5 mA
